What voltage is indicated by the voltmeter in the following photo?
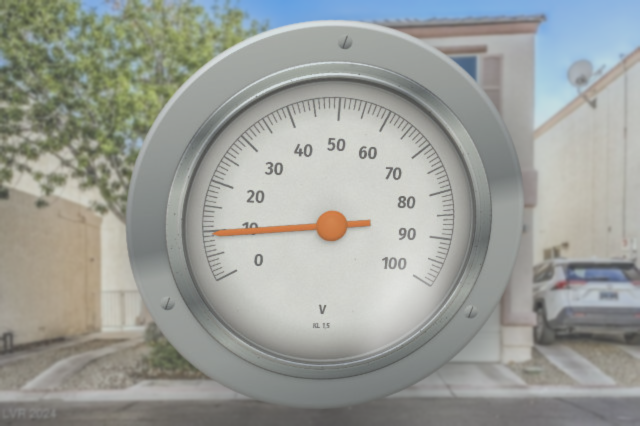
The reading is 10 V
